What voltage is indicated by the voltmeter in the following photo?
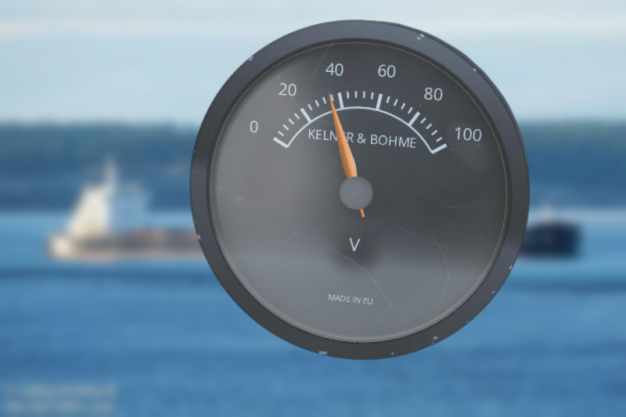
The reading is 36 V
